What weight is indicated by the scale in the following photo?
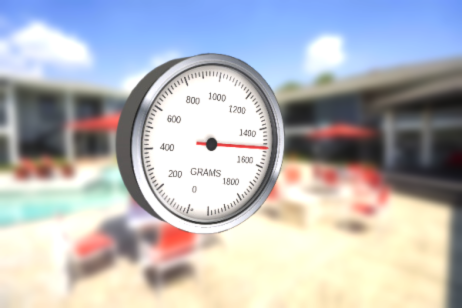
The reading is 1500 g
